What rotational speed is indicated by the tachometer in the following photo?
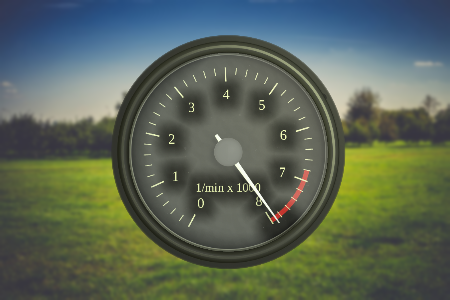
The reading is 7900 rpm
